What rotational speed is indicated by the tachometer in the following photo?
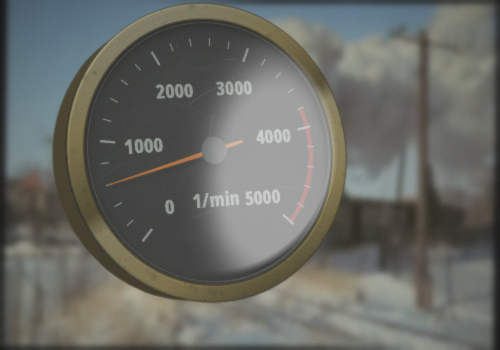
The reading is 600 rpm
